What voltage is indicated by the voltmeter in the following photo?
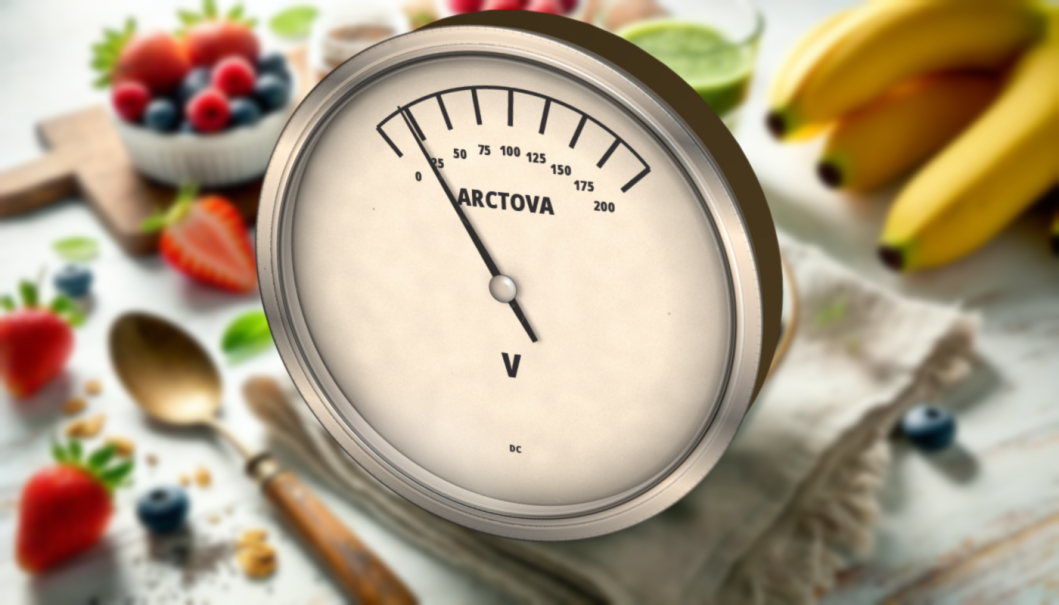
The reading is 25 V
